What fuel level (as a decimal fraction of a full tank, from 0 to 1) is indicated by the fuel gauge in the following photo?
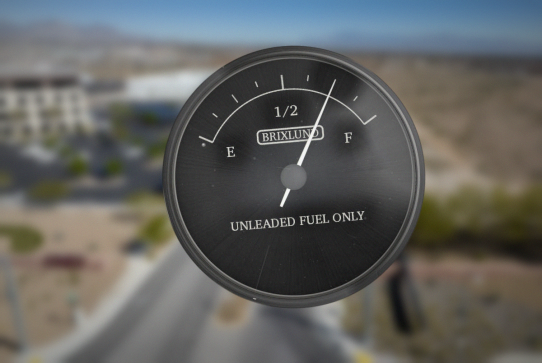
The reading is 0.75
